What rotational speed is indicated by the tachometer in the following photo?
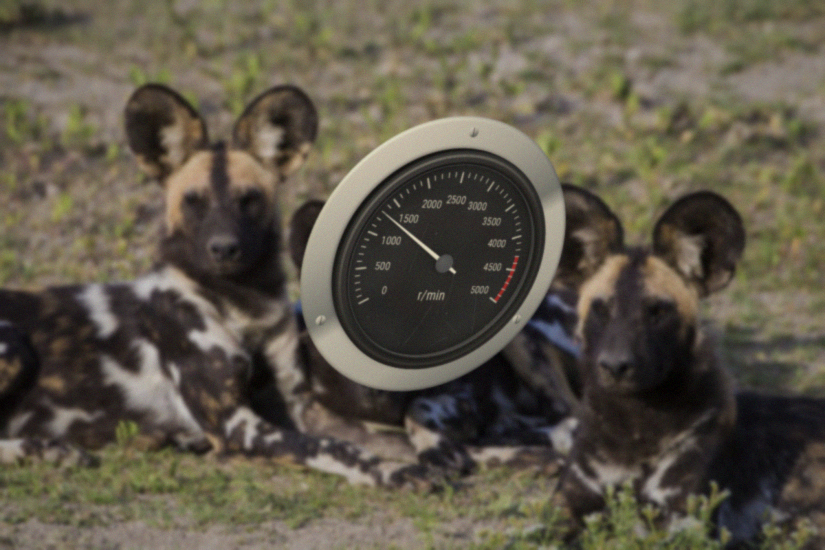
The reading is 1300 rpm
